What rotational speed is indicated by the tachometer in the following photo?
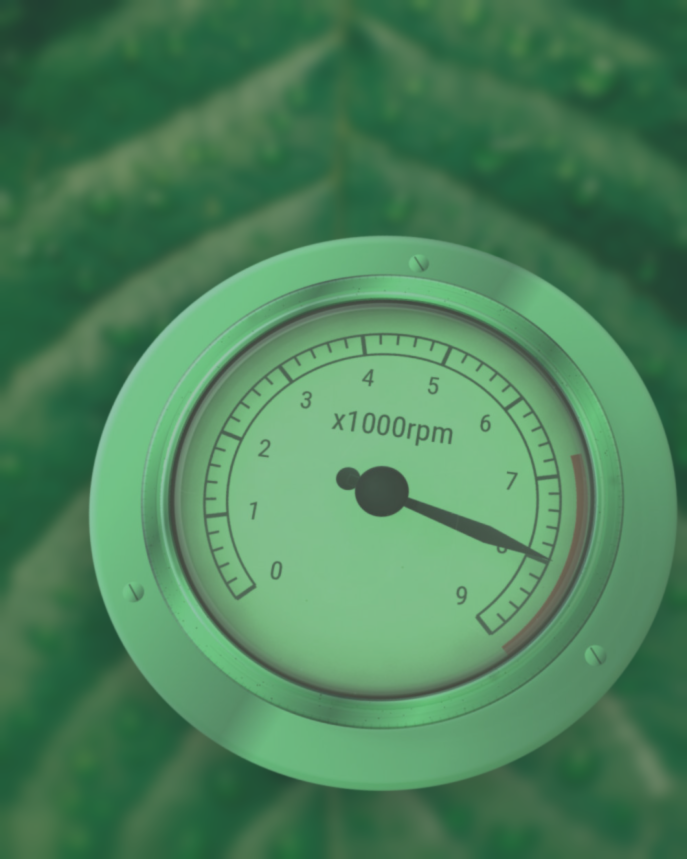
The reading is 8000 rpm
